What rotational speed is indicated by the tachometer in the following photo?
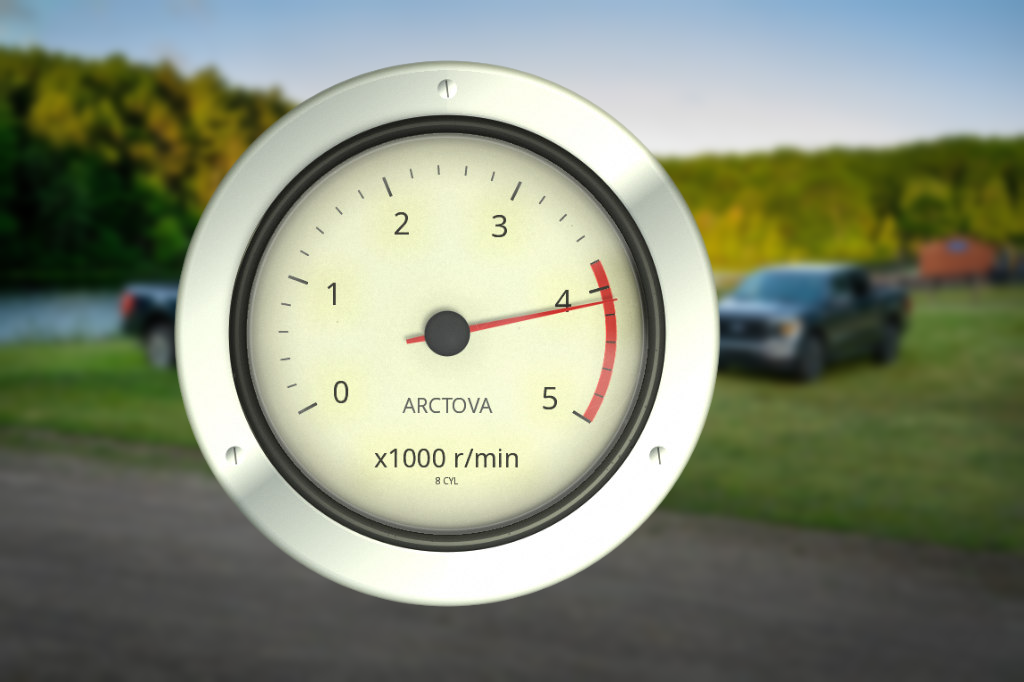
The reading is 4100 rpm
